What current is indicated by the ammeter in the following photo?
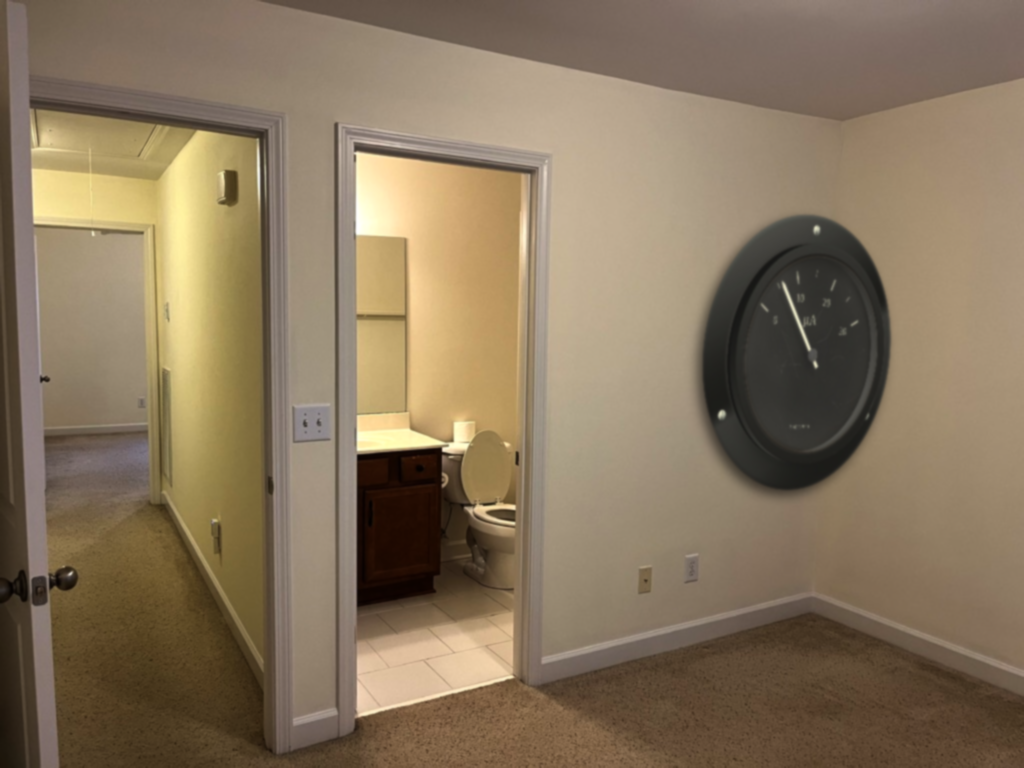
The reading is 5 µA
